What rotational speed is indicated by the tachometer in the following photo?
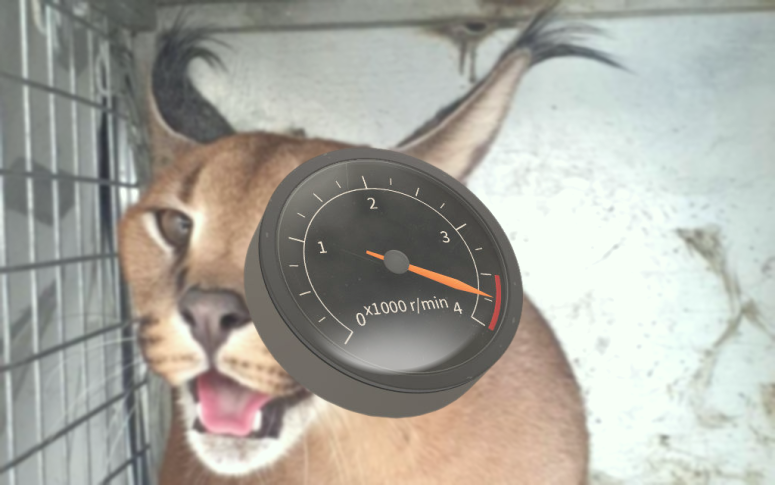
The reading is 3750 rpm
